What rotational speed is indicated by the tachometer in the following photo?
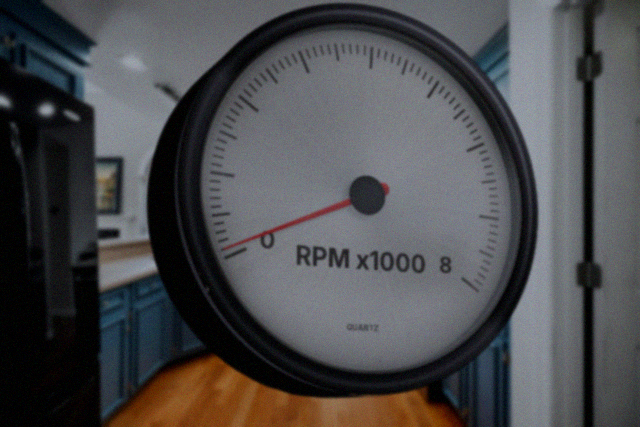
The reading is 100 rpm
